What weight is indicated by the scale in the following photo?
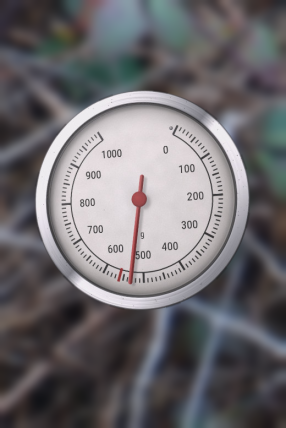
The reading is 530 g
